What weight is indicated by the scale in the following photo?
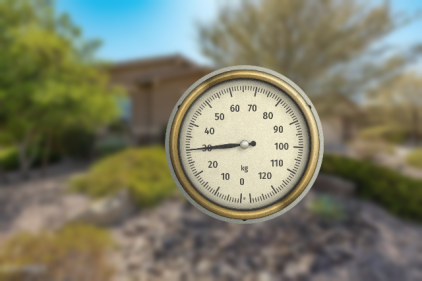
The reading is 30 kg
